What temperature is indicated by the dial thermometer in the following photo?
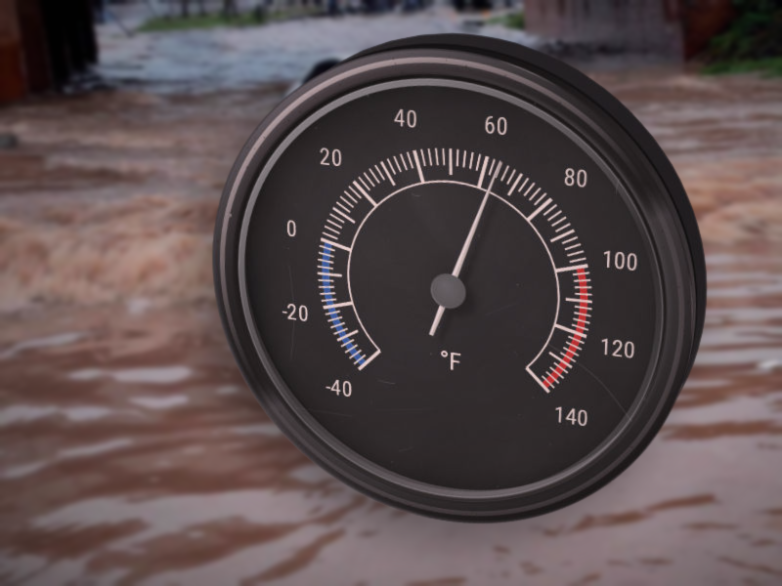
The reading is 64 °F
